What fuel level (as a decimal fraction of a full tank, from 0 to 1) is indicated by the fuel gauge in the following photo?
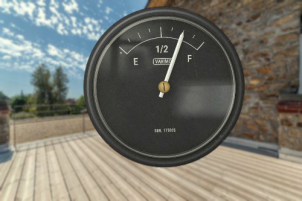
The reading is 0.75
